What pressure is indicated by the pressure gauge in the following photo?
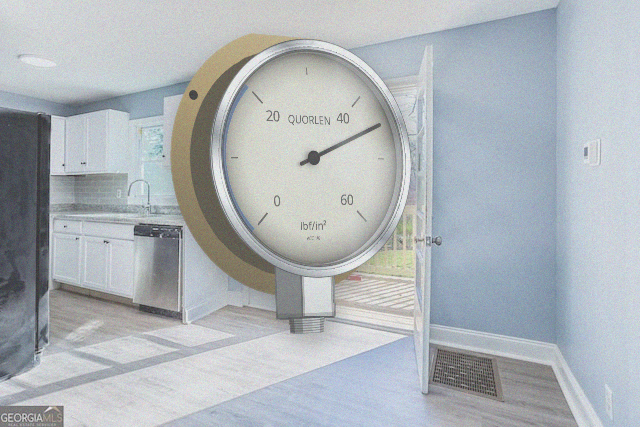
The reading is 45 psi
